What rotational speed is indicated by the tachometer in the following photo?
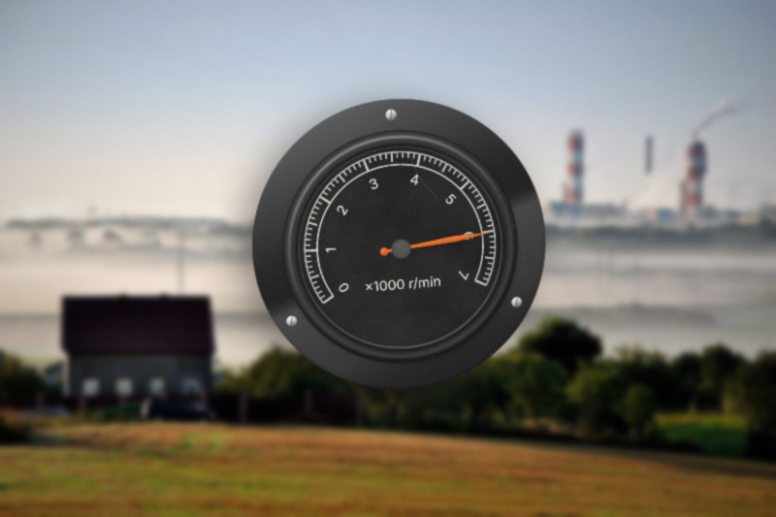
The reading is 6000 rpm
